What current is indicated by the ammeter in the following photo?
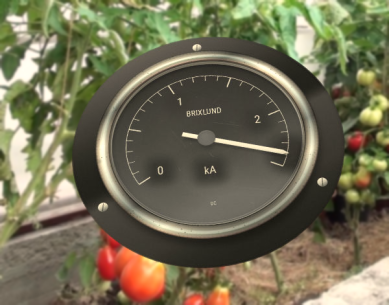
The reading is 2.4 kA
